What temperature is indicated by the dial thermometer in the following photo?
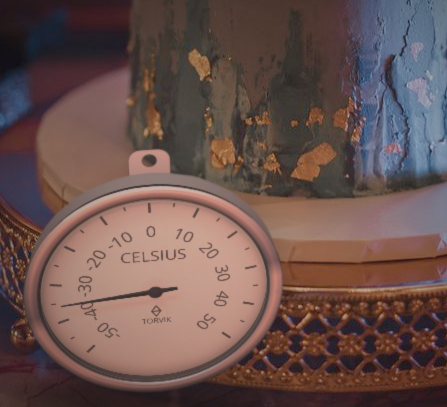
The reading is -35 °C
